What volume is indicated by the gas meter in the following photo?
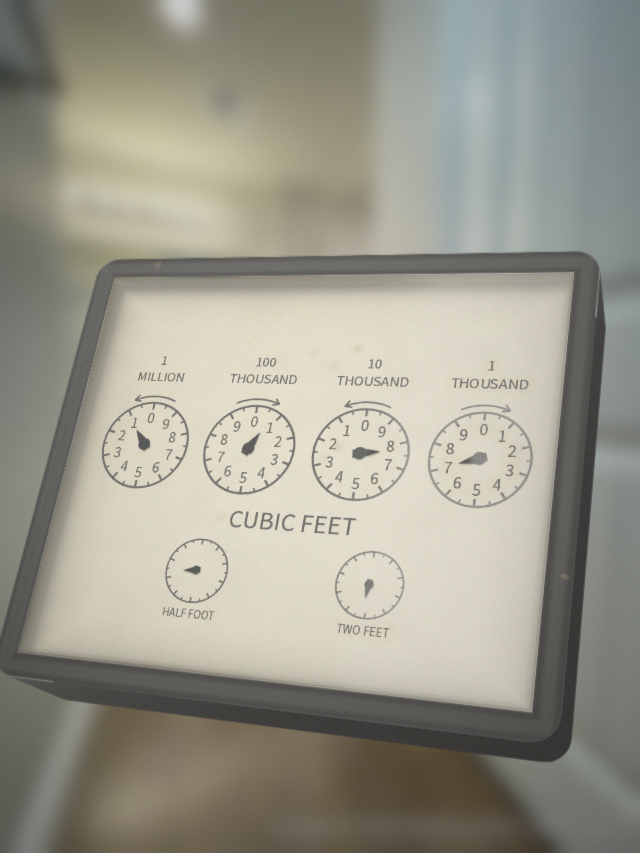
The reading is 107700 ft³
